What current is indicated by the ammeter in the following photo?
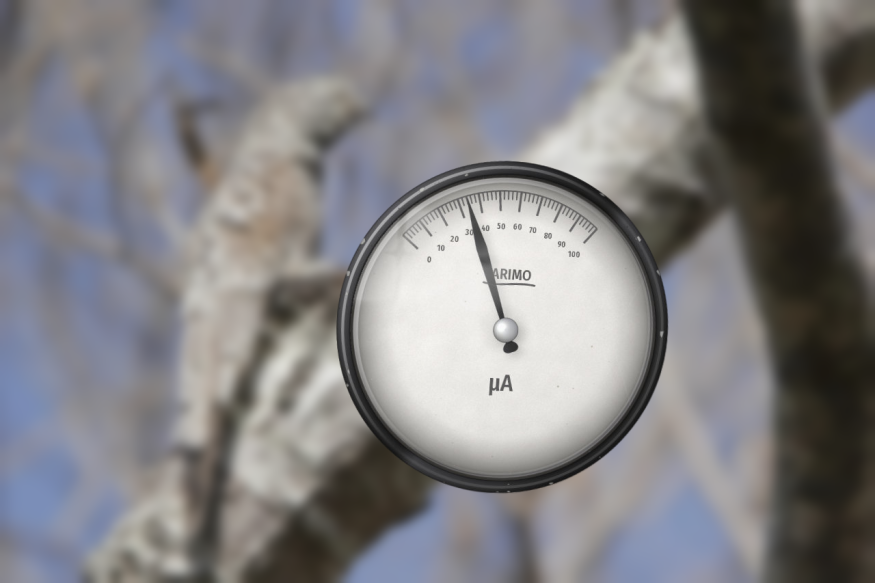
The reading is 34 µA
